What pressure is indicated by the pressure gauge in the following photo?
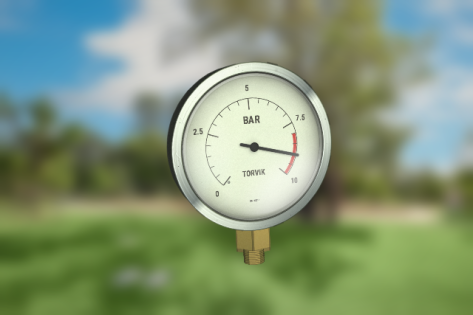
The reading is 9 bar
